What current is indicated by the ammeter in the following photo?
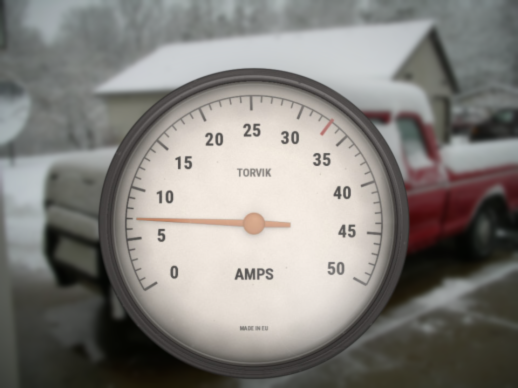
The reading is 7 A
